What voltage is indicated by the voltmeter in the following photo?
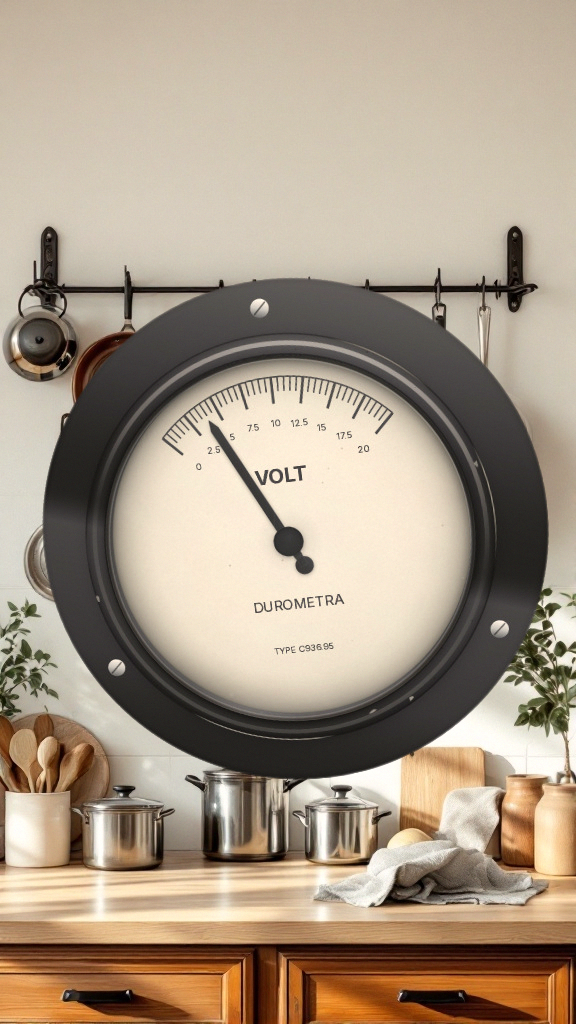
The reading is 4 V
